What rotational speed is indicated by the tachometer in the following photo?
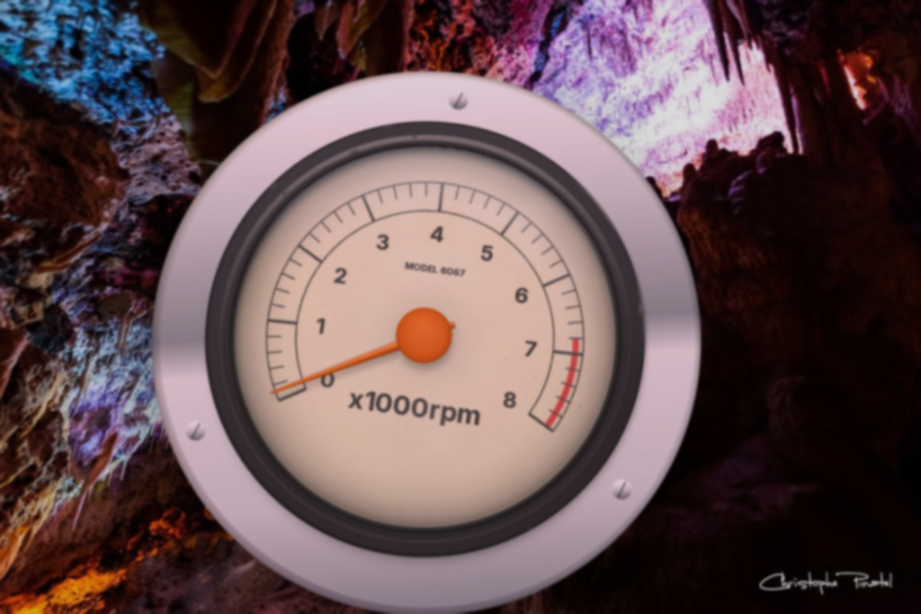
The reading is 100 rpm
